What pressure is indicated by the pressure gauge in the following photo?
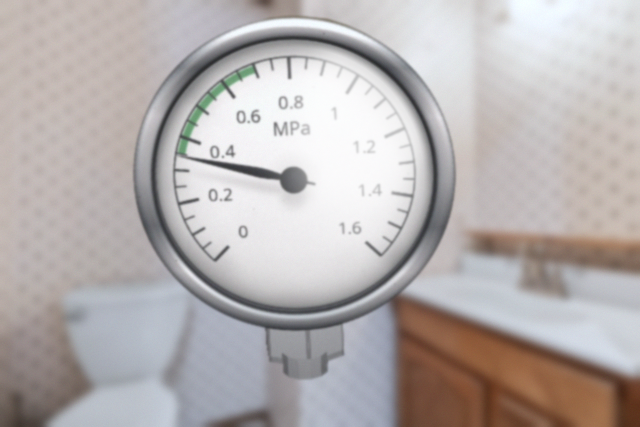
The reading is 0.35 MPa
